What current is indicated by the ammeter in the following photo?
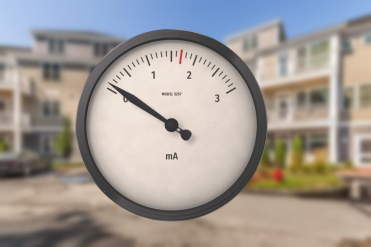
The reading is 0.1 mA
